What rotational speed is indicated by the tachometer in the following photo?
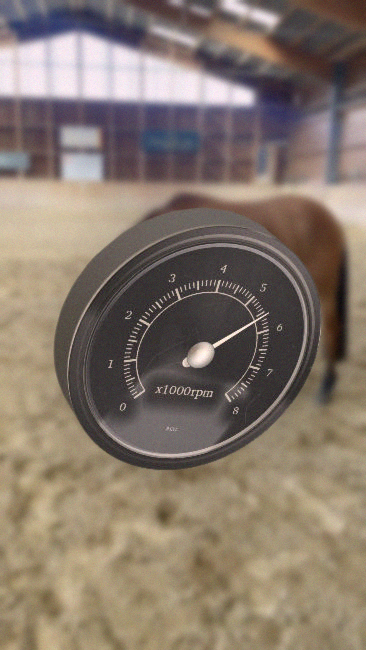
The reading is 5500 rpm
